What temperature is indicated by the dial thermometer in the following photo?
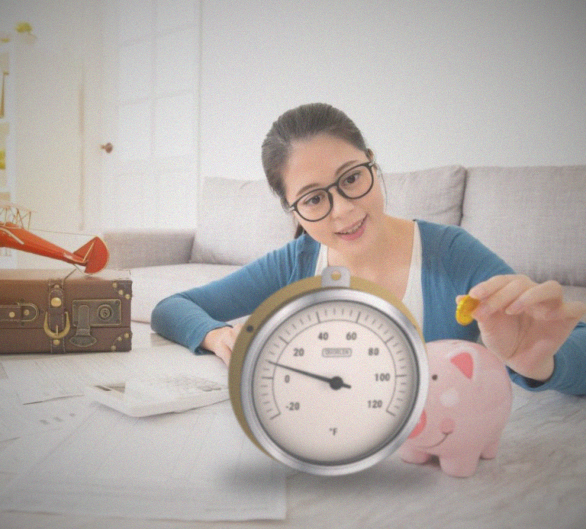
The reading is 8 °F
